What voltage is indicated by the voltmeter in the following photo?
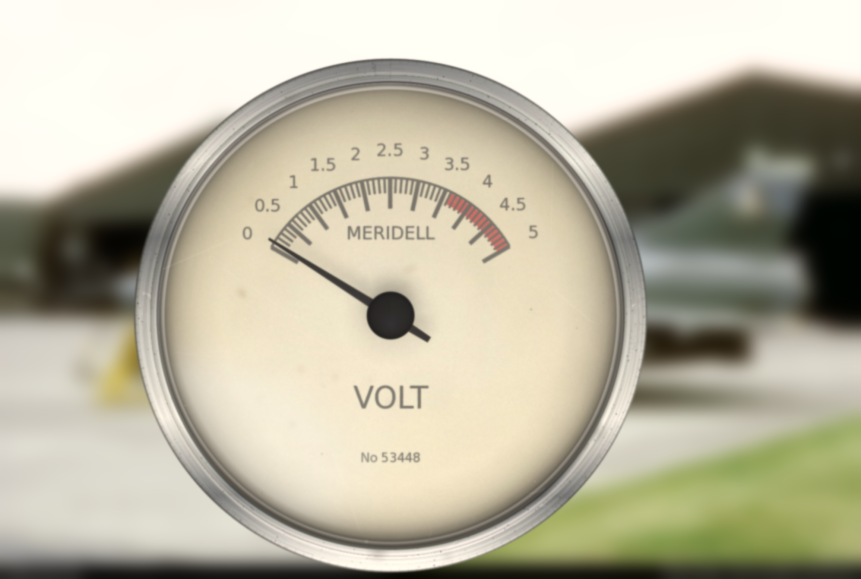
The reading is 0.1 V
